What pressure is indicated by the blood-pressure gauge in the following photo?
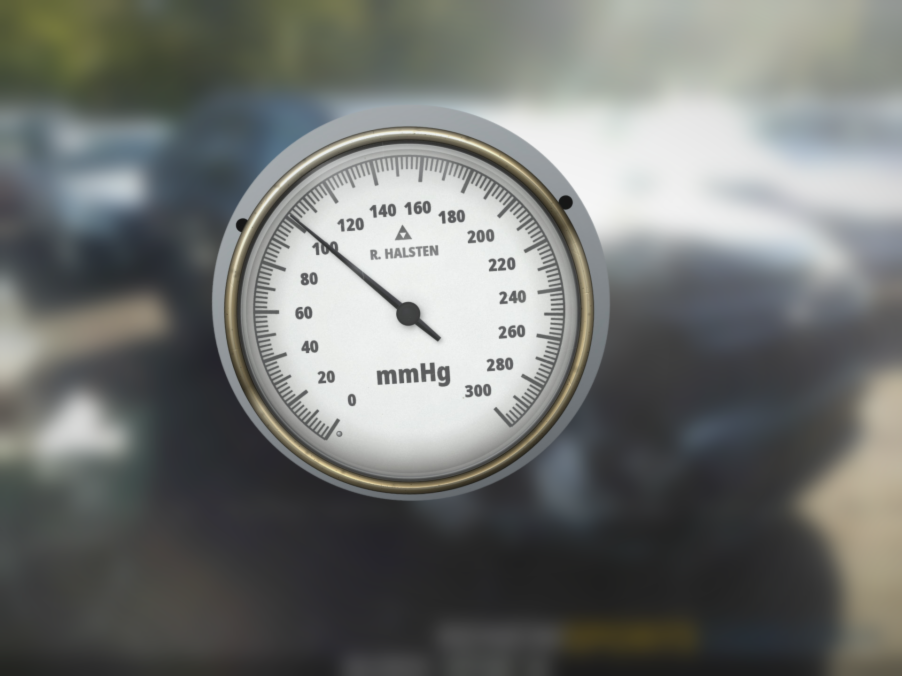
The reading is 102 mmHg
